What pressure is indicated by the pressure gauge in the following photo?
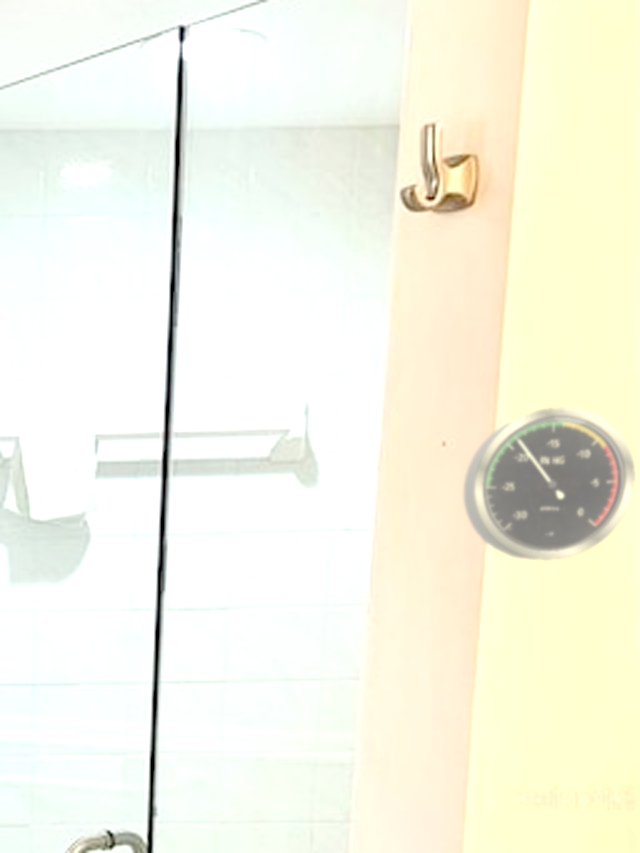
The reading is -19 inHg
